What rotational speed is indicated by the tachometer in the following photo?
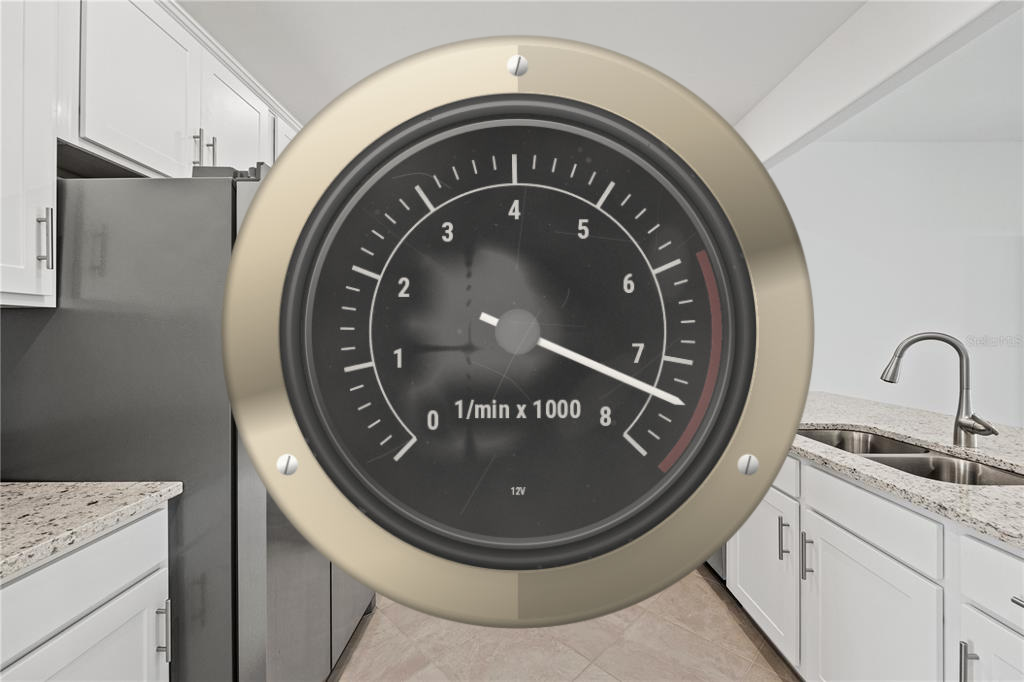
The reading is 7400 rpm
